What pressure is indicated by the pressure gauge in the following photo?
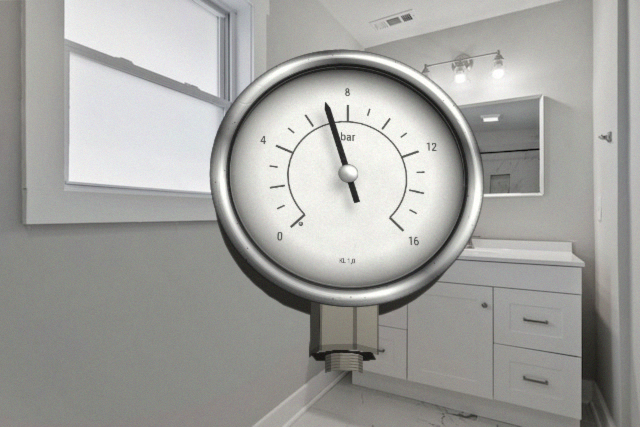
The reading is 7 bar
